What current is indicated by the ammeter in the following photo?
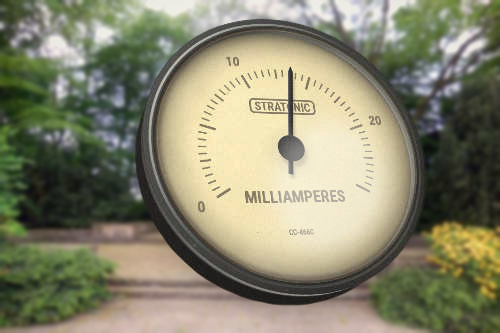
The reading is 13.5 mA
